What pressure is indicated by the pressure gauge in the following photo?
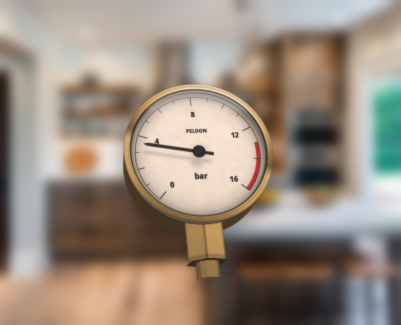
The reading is 3.5 bar
